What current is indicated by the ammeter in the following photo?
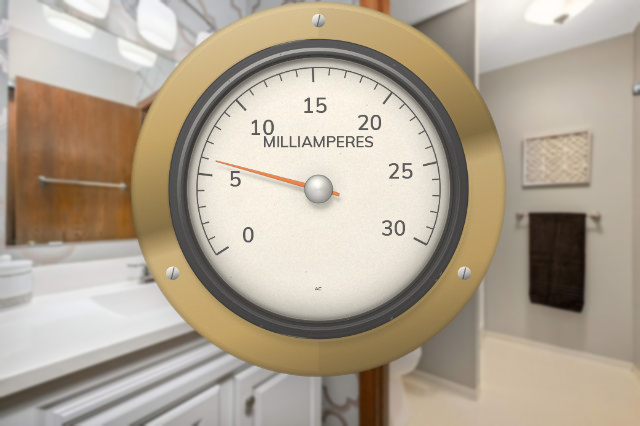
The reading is 6 mA
